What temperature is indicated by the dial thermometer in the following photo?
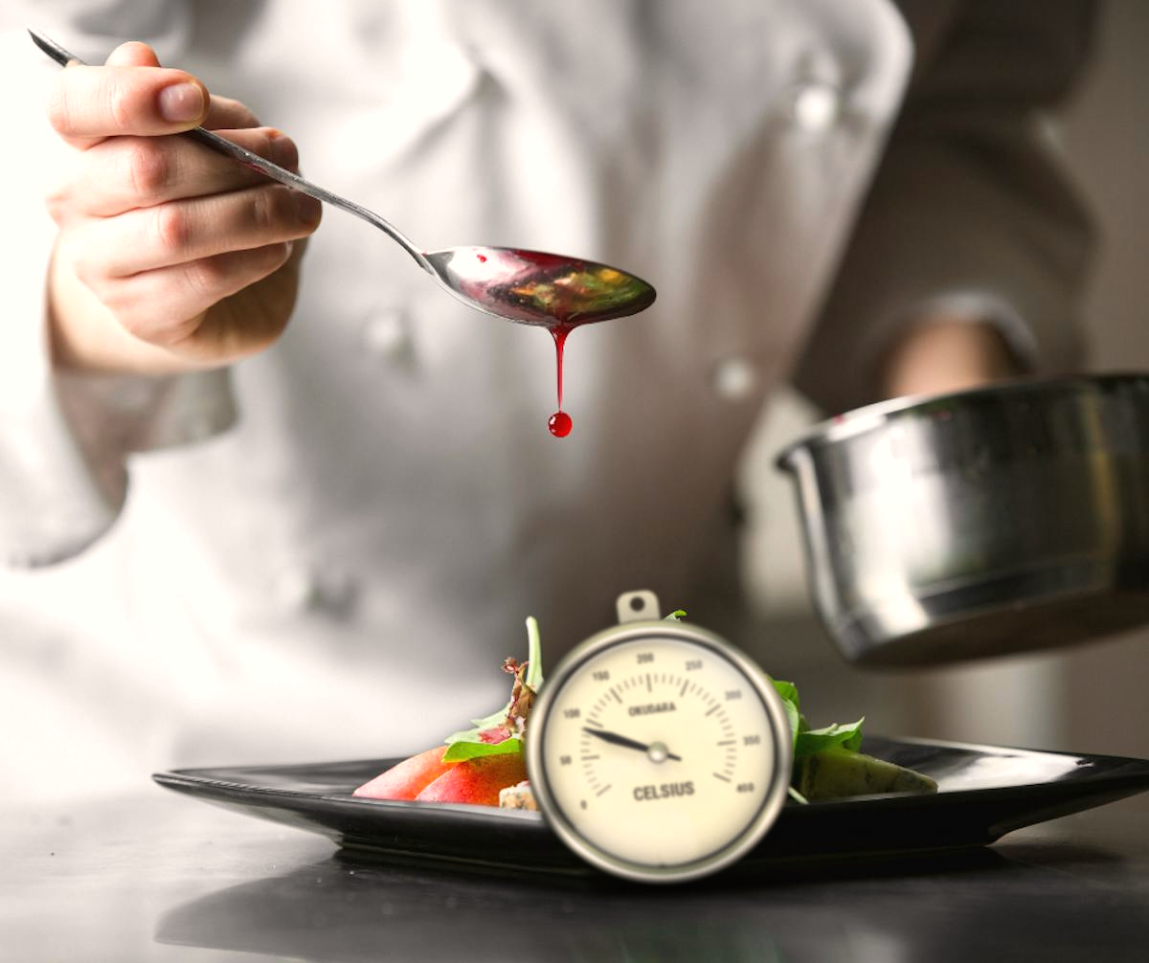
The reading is 90 °C
